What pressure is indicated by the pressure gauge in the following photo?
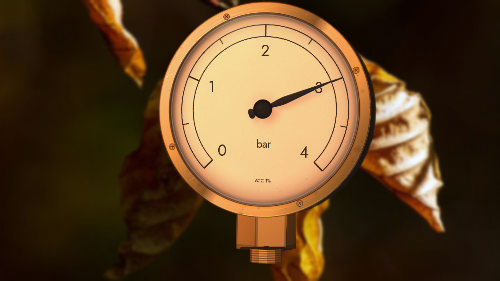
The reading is 3 bar
